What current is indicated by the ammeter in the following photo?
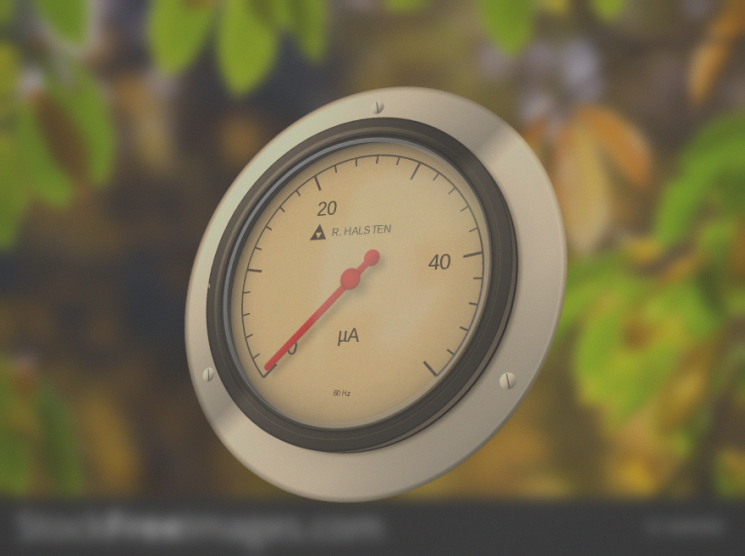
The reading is 0 µA
